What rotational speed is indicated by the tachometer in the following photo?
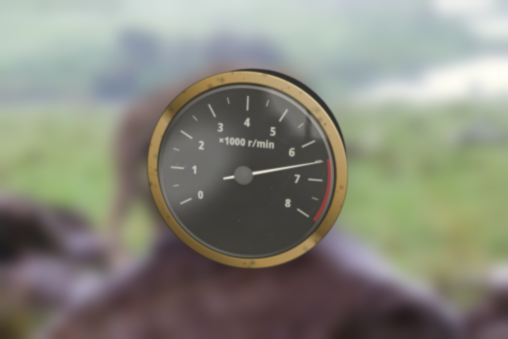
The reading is 6500 rpm
